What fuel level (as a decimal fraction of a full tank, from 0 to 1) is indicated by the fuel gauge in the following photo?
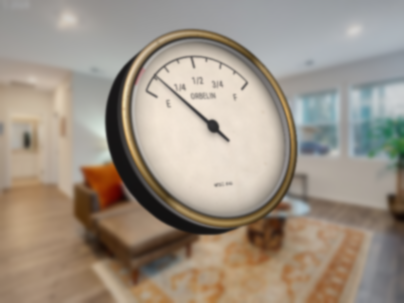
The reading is 0.125
